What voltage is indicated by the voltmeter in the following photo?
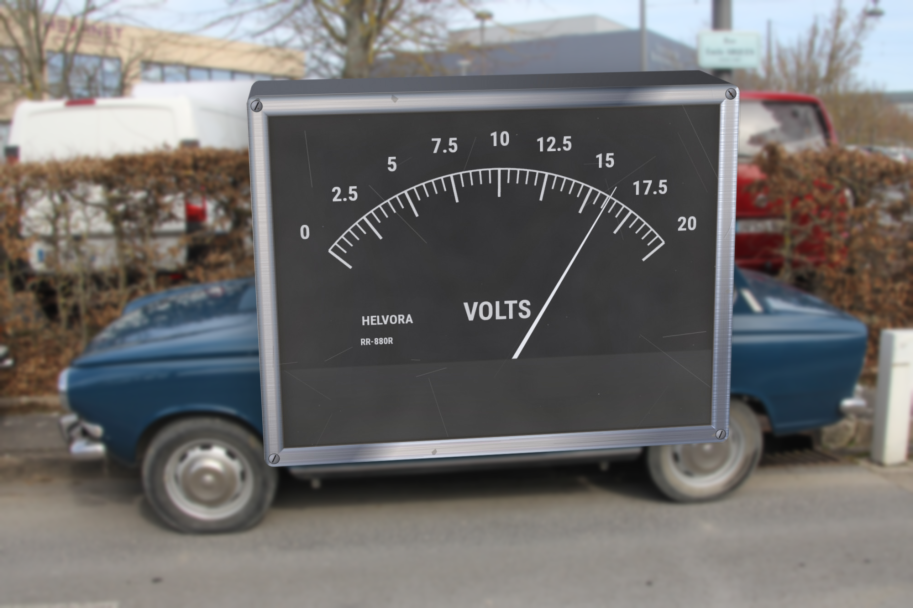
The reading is 16 V
